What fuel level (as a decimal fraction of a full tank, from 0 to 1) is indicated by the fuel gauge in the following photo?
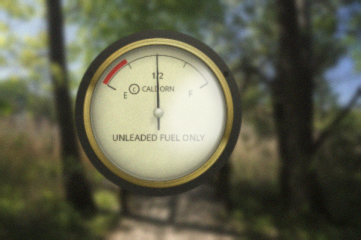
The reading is 0.5
